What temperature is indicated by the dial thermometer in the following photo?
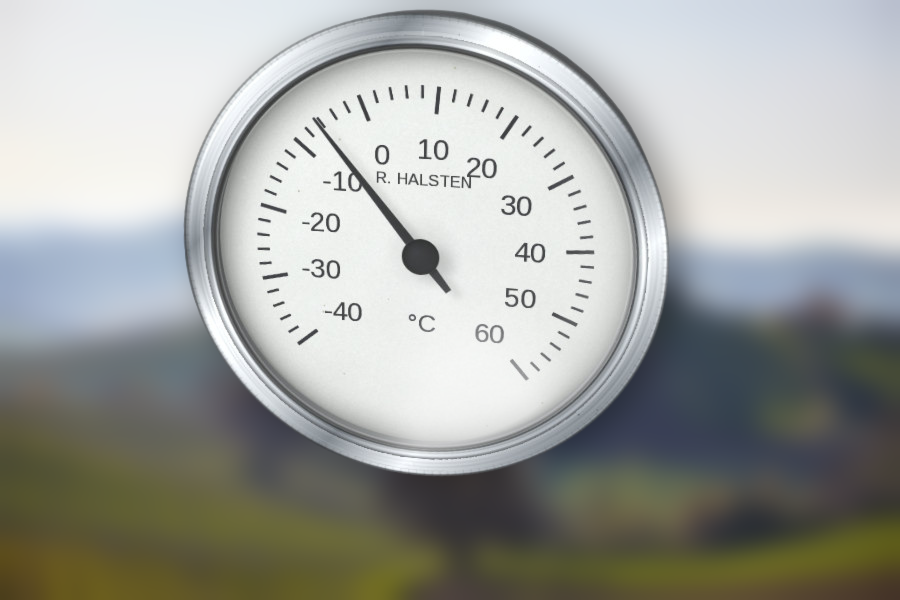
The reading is -6 °C
